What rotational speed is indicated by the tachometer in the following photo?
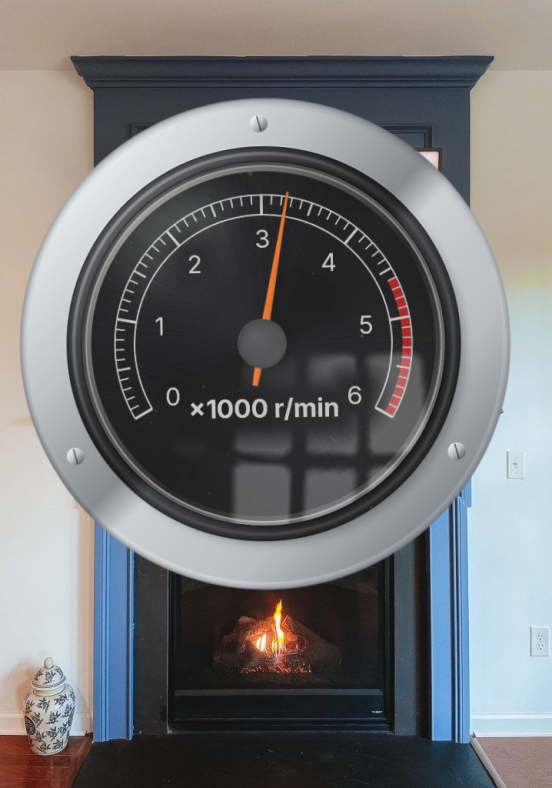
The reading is 3250 rpm
